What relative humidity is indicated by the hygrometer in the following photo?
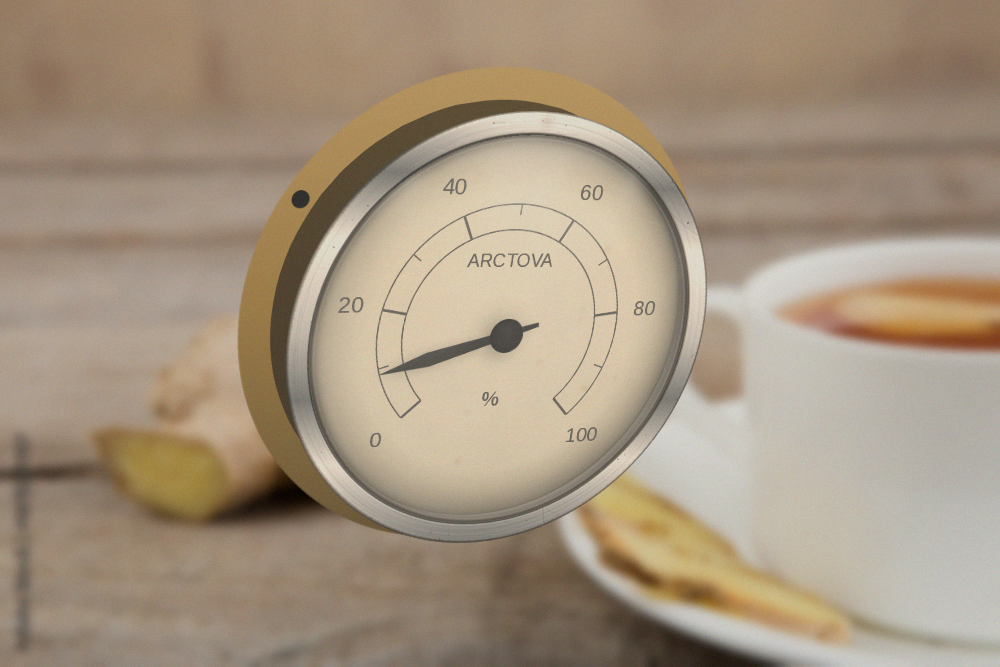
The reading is 10 %
